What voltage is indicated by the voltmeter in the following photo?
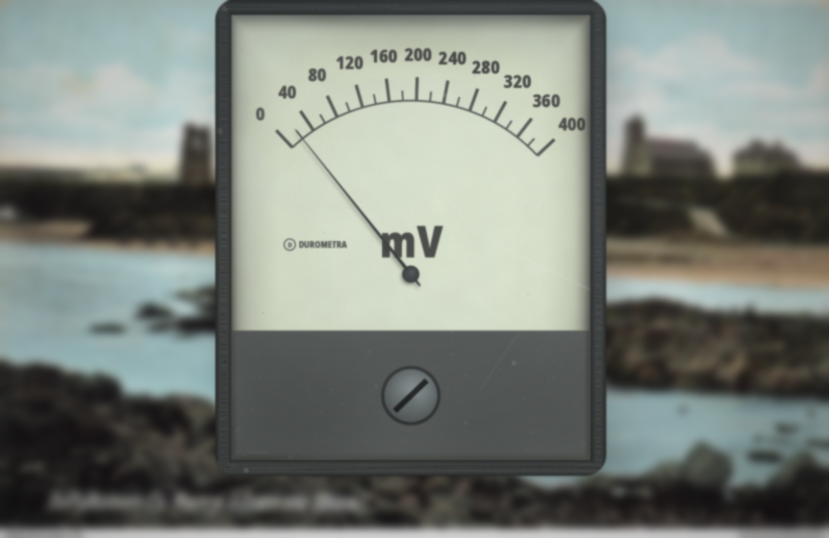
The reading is 20 mV
